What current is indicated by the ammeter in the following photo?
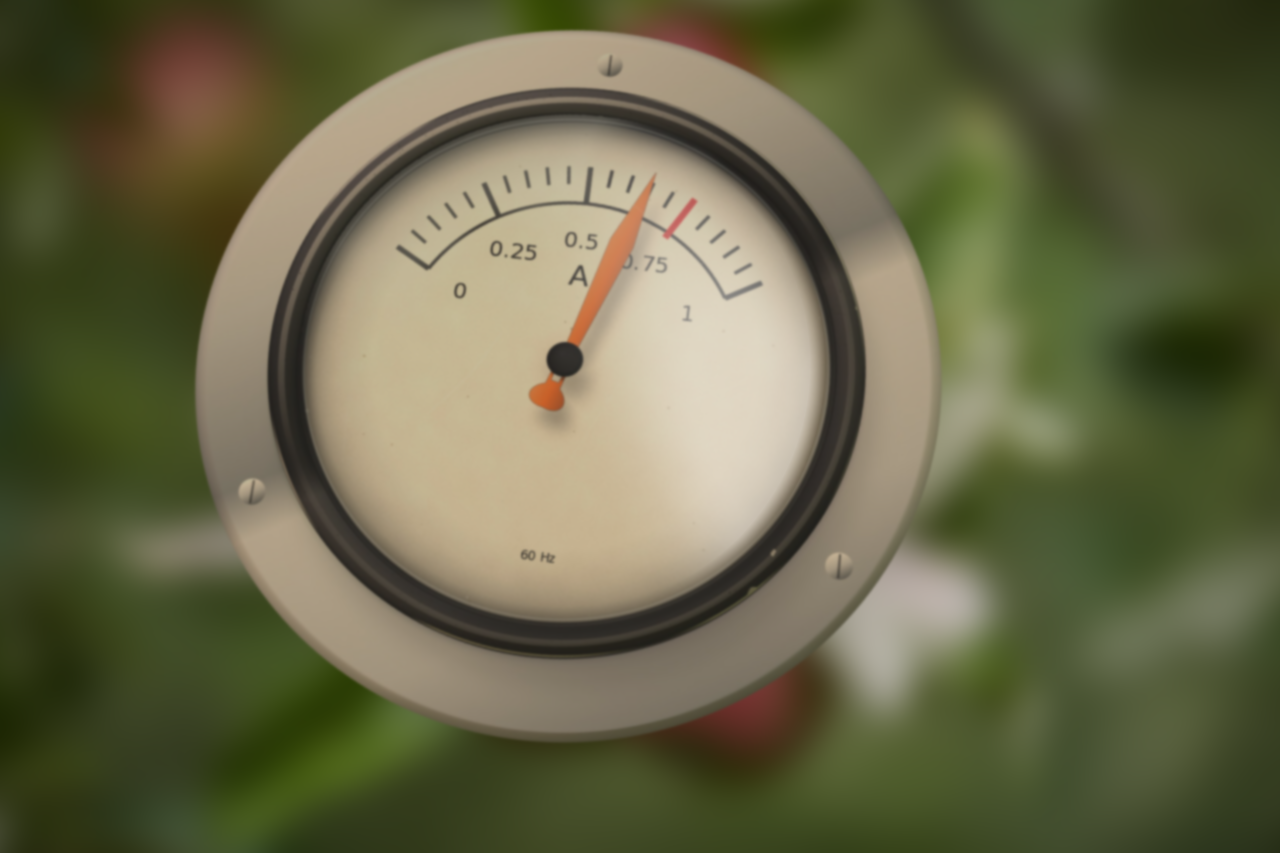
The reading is 0.65 A
